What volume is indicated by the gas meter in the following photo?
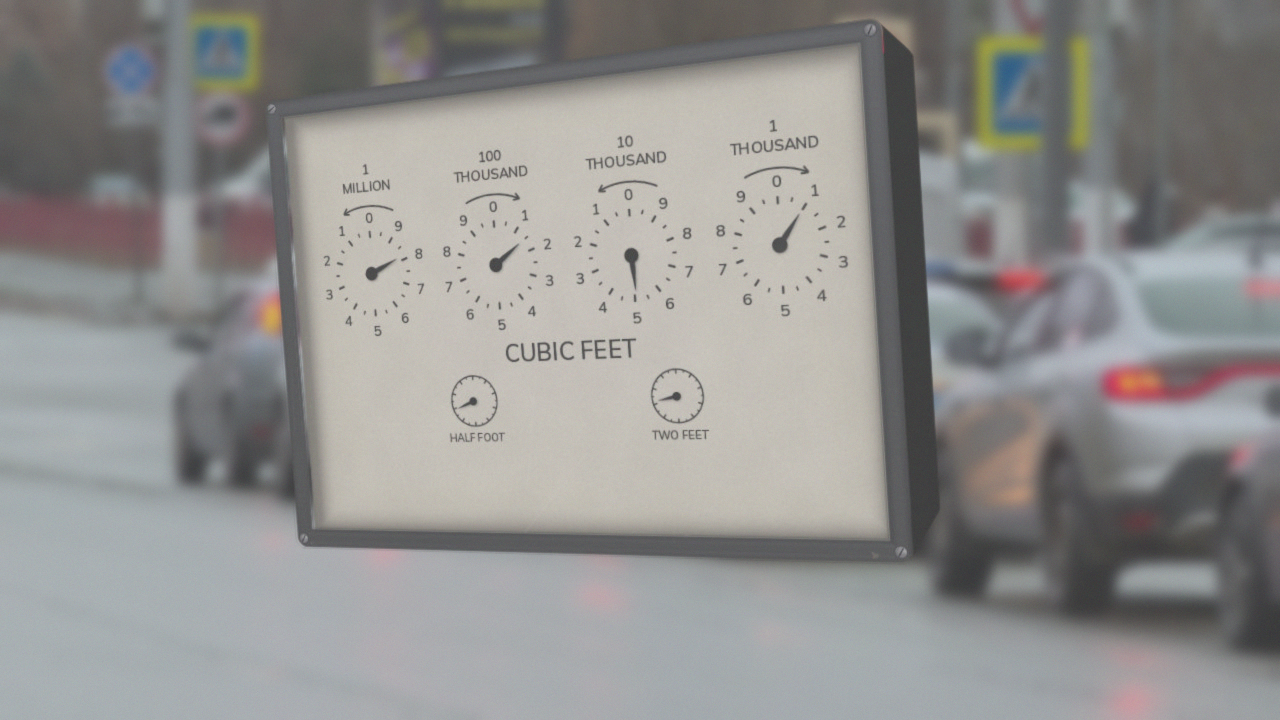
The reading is 815100 ft³
